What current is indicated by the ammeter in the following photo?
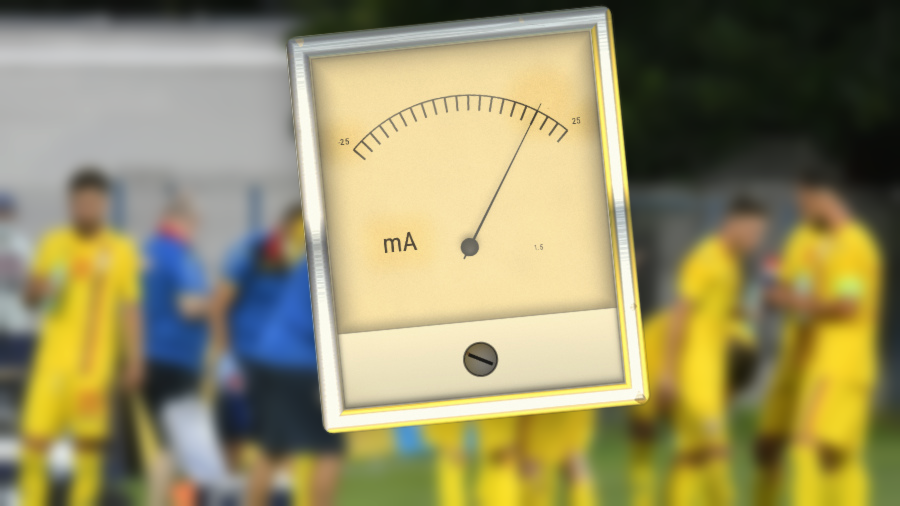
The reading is 17.5 mA
